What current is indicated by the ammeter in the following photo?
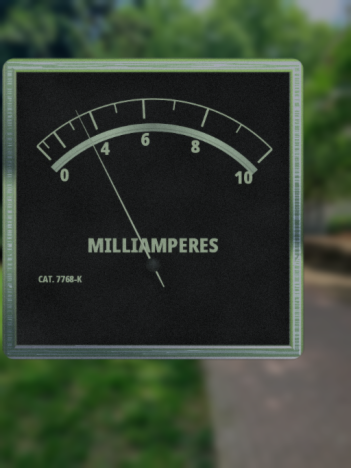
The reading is 3.5 mA
